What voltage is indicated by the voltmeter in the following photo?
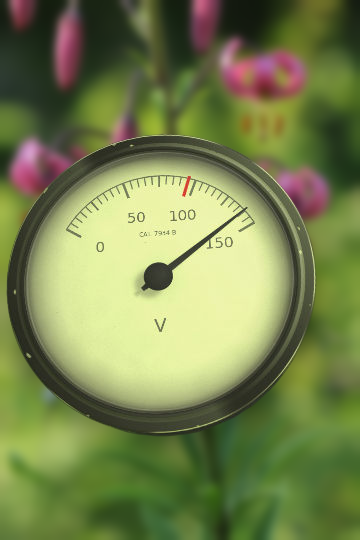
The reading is 140 V
